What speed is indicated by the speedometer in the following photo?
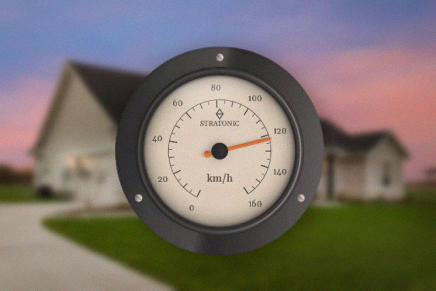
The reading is 122.5 km/h
